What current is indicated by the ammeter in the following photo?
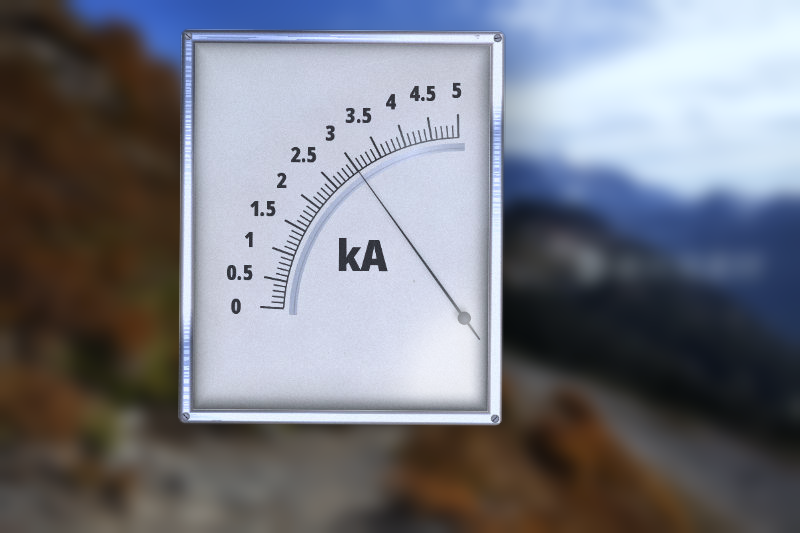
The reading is 3 kA
